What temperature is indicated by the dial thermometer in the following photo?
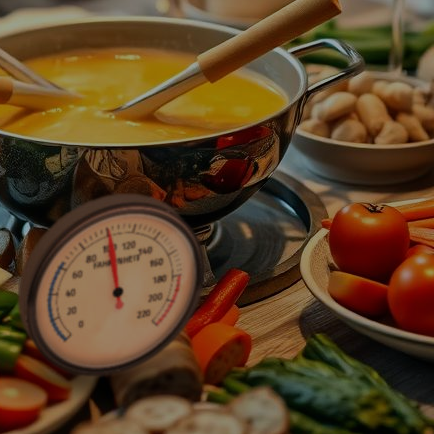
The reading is 100 °F
